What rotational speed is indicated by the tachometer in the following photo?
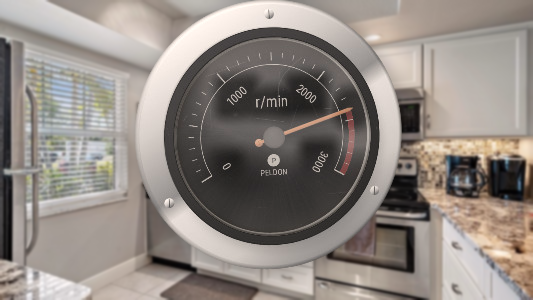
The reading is 2400 rpm
